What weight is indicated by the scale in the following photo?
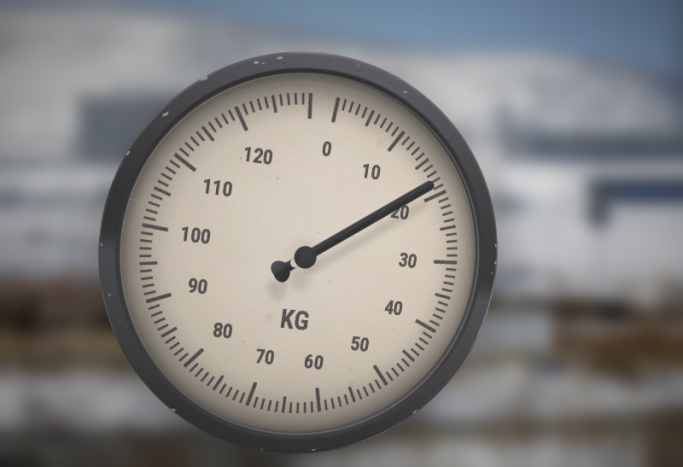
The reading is 18 kg
